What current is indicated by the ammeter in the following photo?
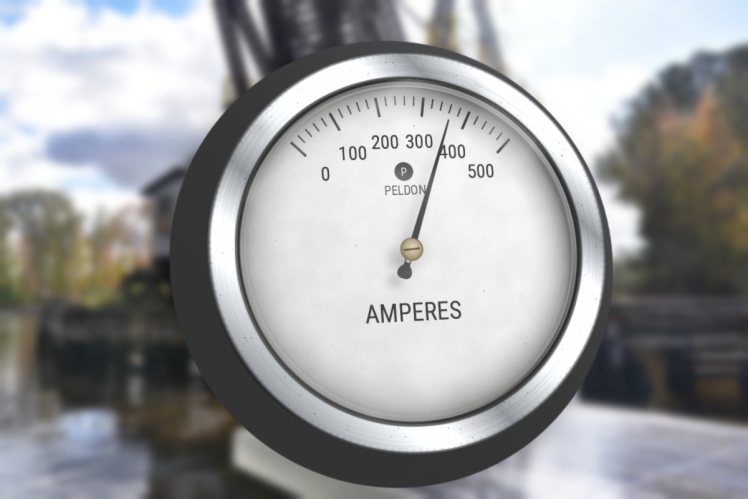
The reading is 360 A
